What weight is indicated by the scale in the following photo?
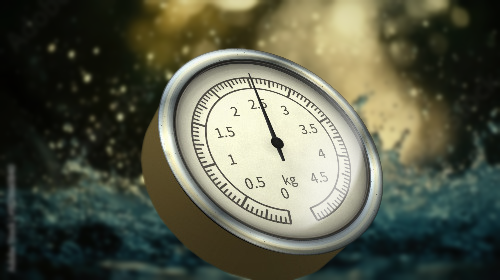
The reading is 2.5 kg
